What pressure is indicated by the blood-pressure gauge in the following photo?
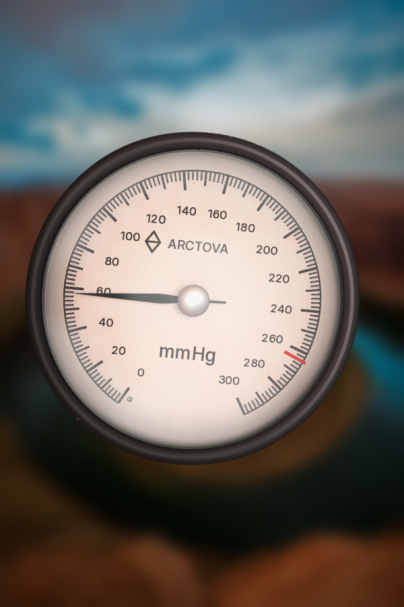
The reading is 58 mmHg
